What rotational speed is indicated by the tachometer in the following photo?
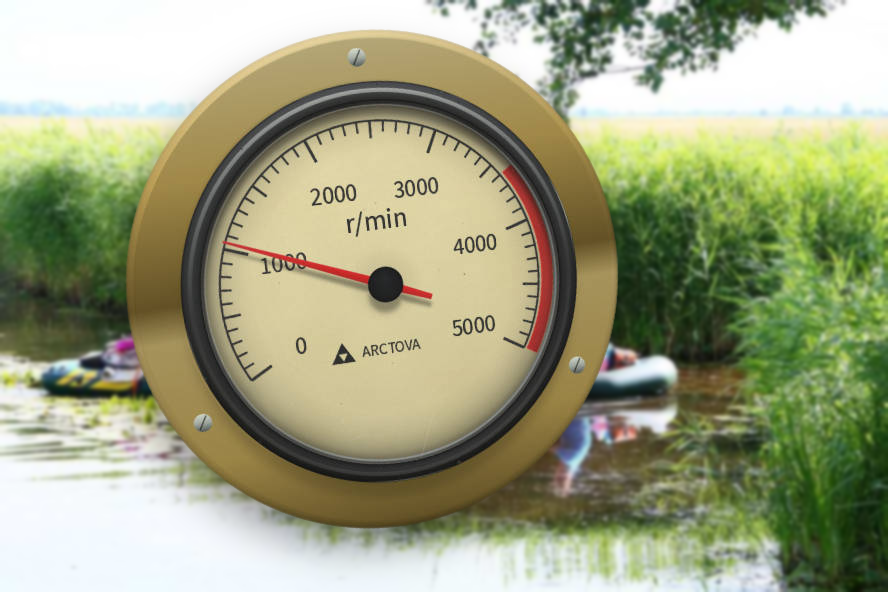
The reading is 1050 rpm
